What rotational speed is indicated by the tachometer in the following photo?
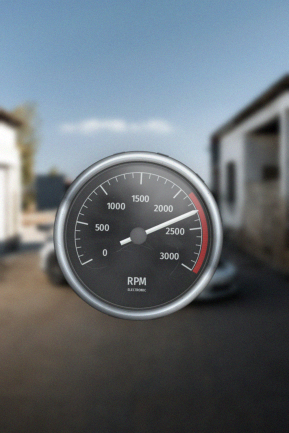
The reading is 2300 rpm
